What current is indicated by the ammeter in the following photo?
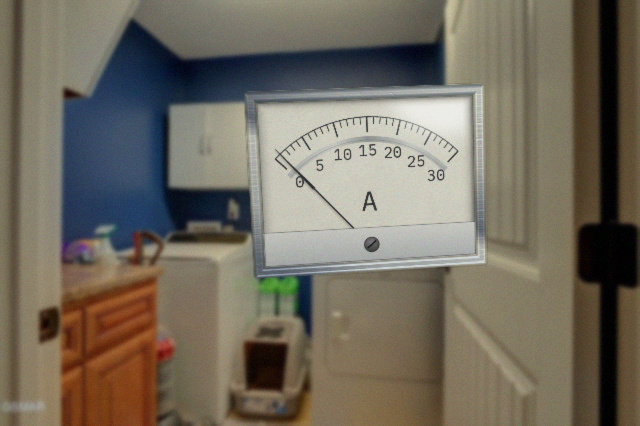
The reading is 1 A
